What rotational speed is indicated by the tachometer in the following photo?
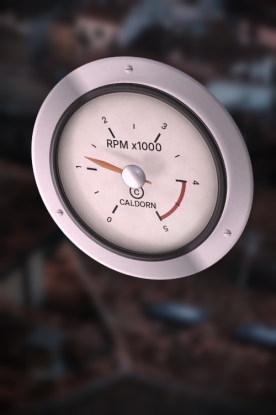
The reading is 1250 rpm
